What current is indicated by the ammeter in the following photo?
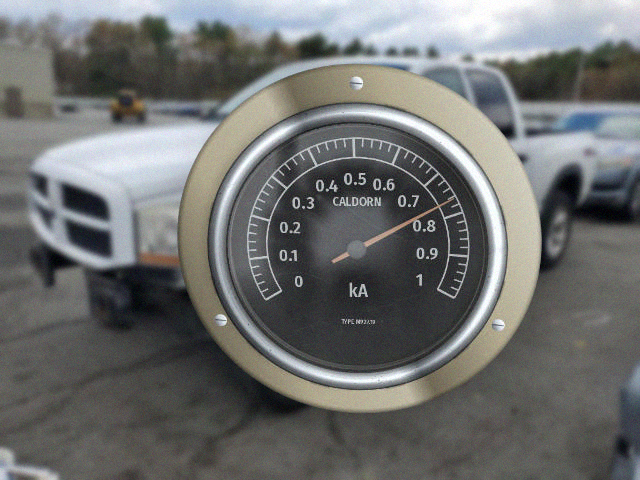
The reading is 0.76 kA
